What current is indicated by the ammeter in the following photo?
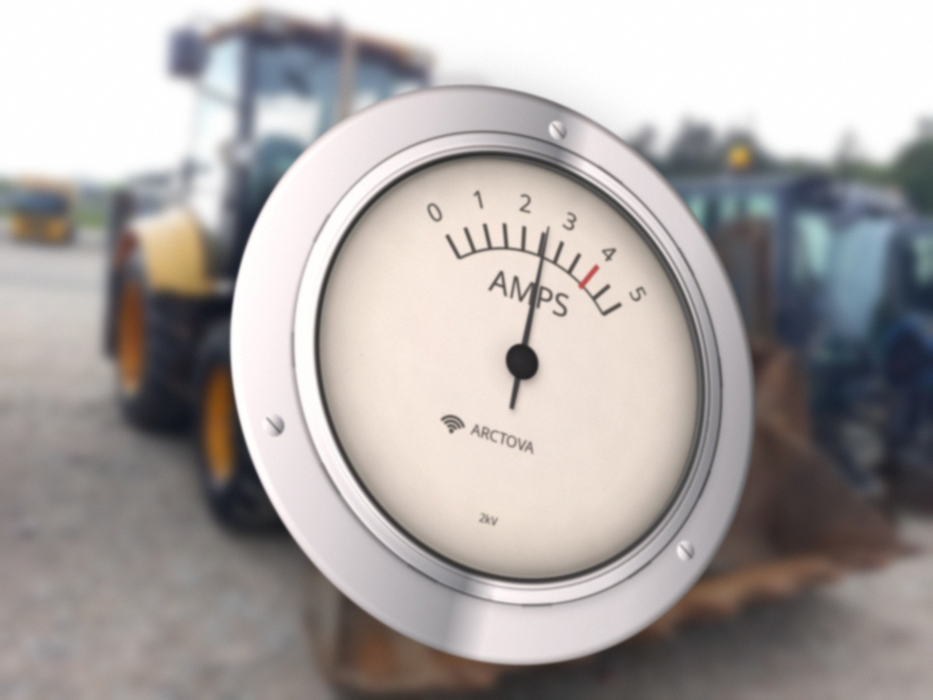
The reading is 2.5 A
